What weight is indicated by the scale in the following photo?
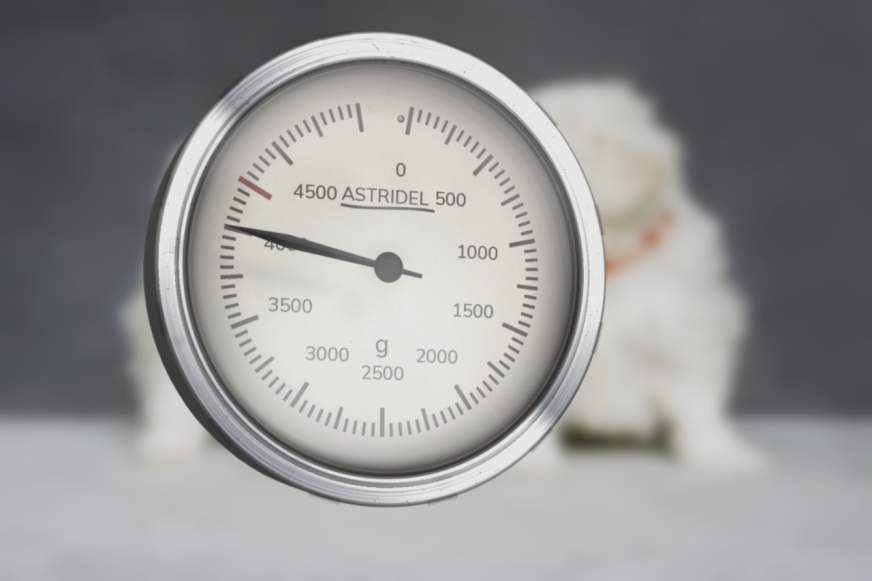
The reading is 4000 g
